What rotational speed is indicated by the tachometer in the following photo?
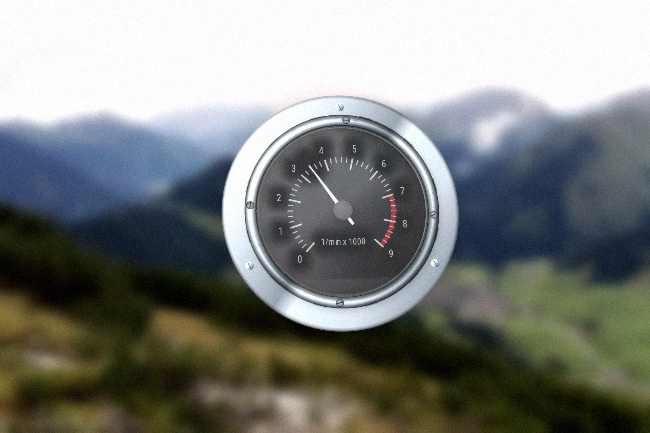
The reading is 3400 rpm
